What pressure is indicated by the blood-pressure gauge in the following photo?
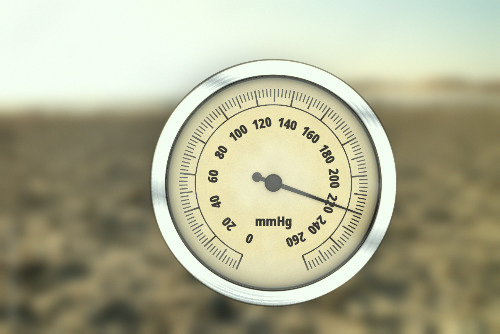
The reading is 220 mmHg
